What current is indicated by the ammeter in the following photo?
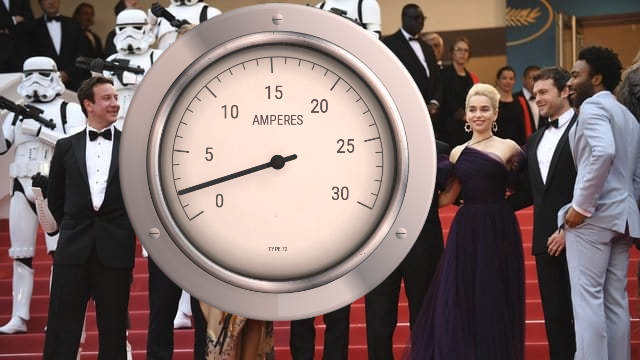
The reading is 2 A
